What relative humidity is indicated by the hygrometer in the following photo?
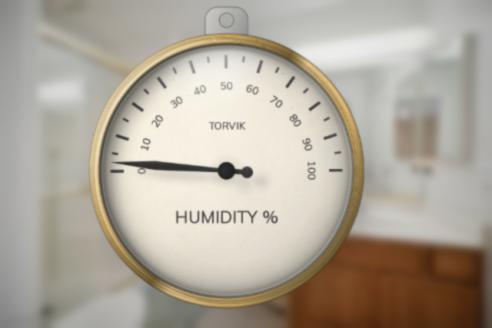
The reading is 2.5 %
